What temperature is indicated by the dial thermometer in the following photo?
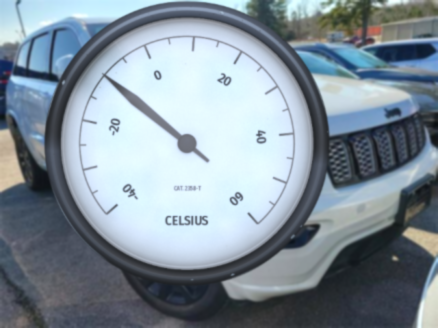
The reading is -10 °C
